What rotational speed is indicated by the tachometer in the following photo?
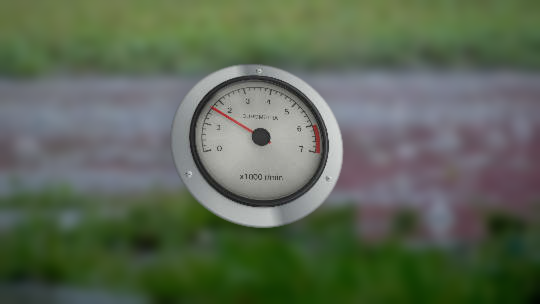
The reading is 1600 rpm
